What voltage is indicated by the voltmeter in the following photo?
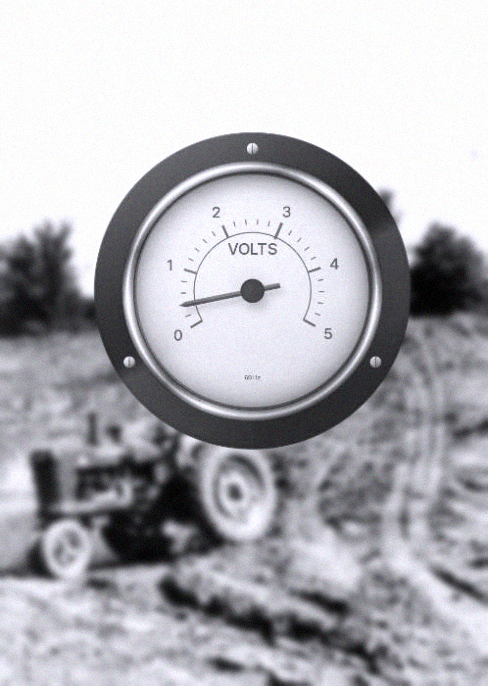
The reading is 0.4 V
